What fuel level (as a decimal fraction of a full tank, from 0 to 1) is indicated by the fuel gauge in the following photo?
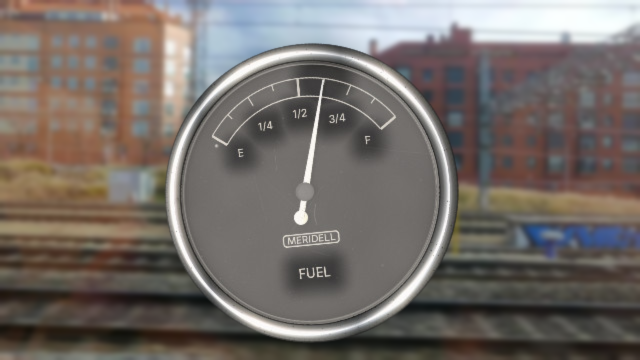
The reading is 0.625
